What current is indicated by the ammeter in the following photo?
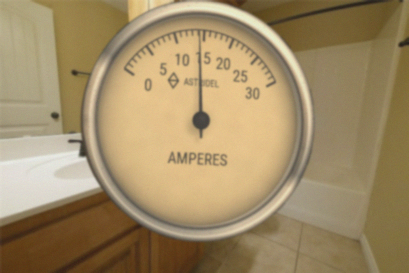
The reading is 14 A
